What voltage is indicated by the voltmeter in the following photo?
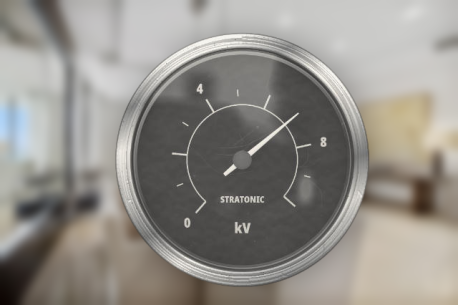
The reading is 7 kV
